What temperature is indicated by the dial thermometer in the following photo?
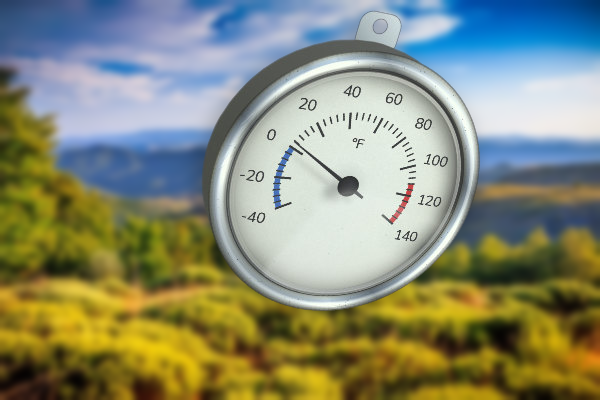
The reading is 4 °F
